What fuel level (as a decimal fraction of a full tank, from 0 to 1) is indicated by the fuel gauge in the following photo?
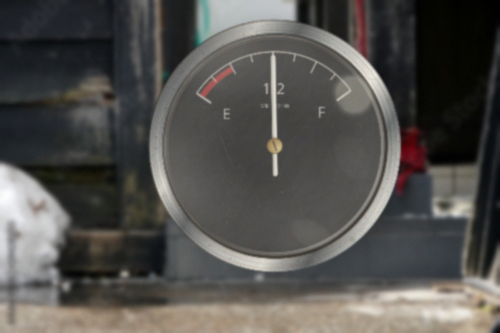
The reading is 0.5
